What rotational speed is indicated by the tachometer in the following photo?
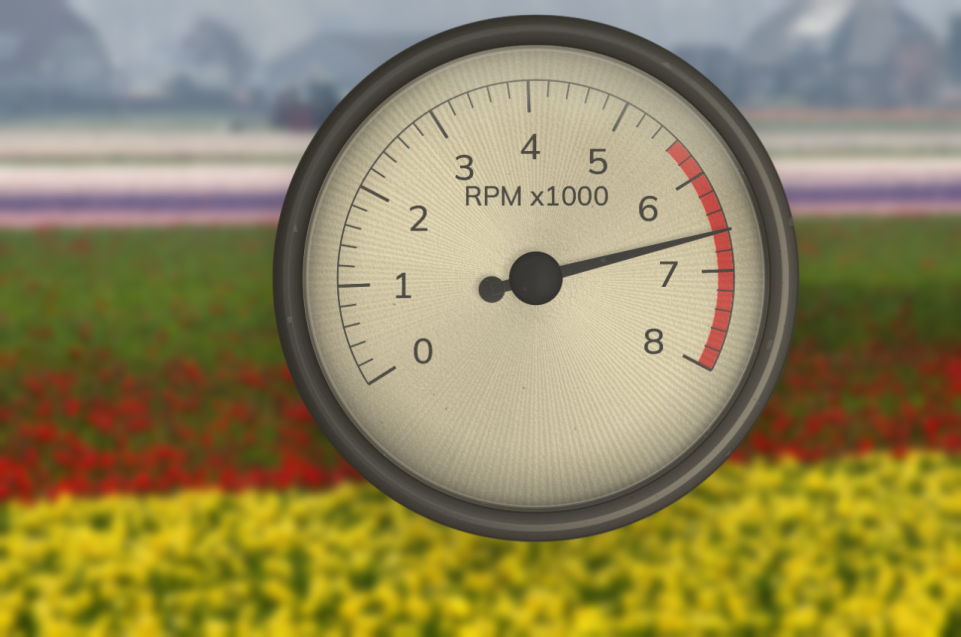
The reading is 6600 rpm
